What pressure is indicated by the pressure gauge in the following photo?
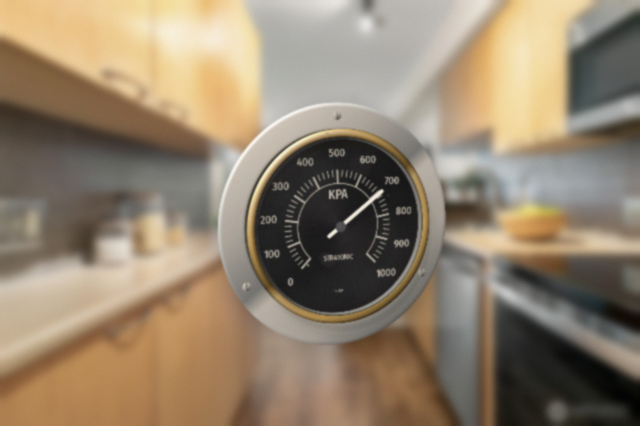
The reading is 700 kPa
